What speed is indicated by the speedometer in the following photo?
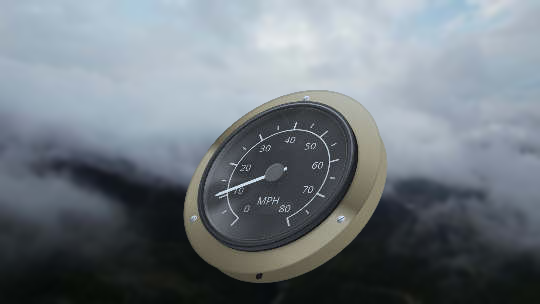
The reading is 10 mph
